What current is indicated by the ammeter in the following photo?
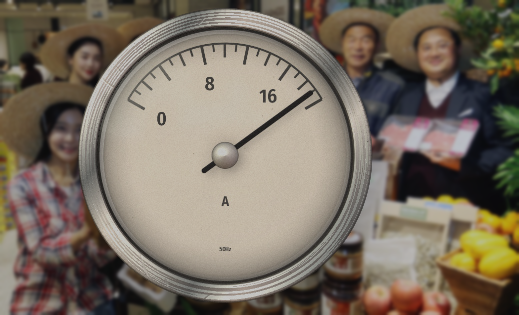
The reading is 19 A
